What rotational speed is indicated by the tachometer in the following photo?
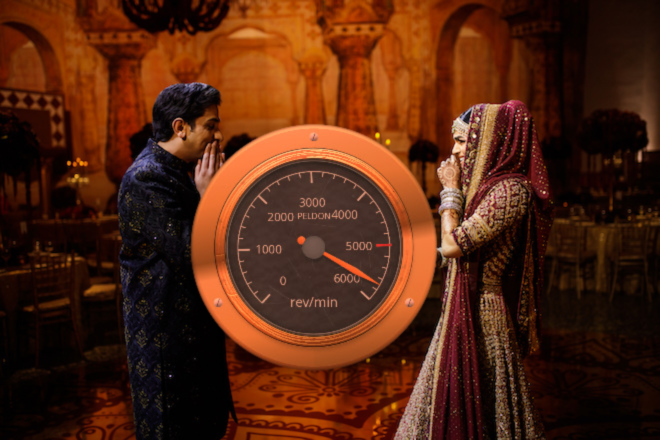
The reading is 5700 rpm
